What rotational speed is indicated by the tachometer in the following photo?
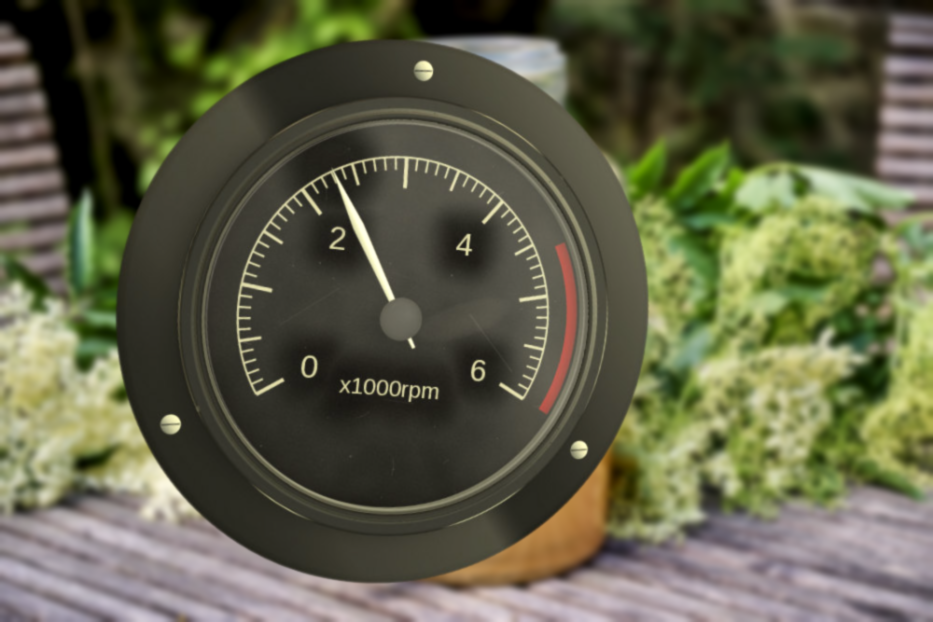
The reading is 2300 rpm
